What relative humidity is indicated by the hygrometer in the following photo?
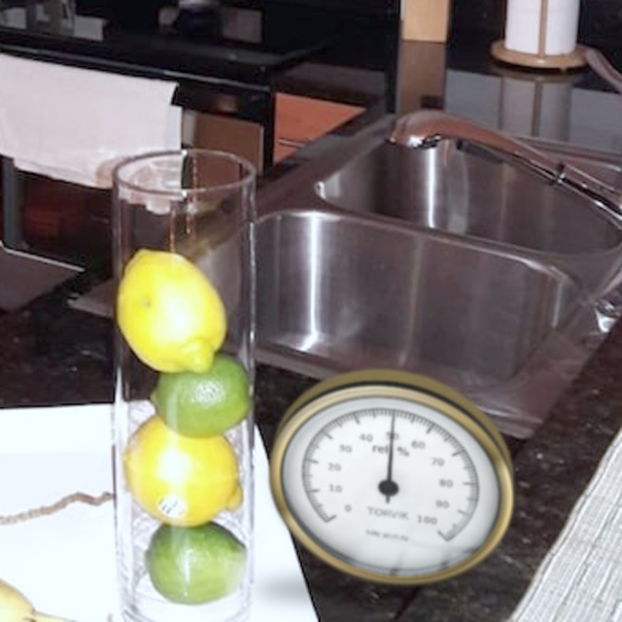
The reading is 50 %
